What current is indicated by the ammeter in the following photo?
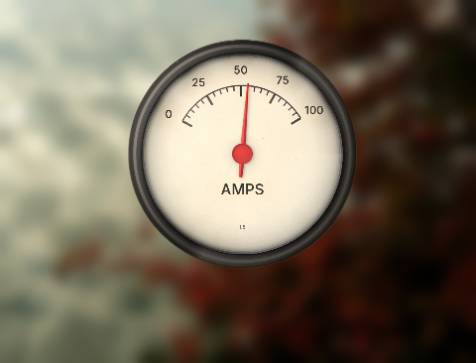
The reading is 55 A
